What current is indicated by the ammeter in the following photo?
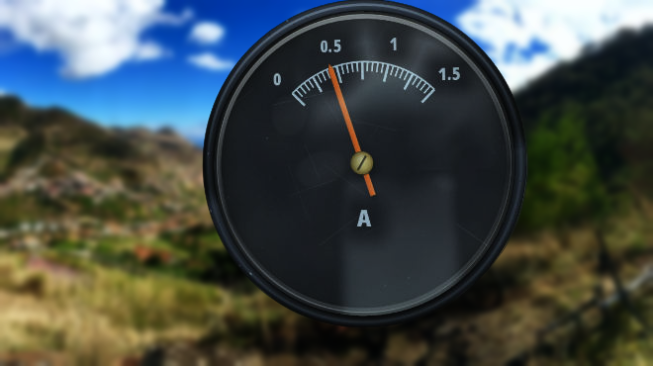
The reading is 0.45 A
